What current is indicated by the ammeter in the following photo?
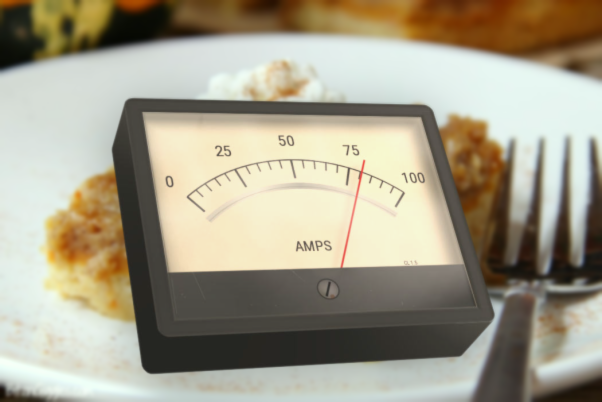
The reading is 80 A
